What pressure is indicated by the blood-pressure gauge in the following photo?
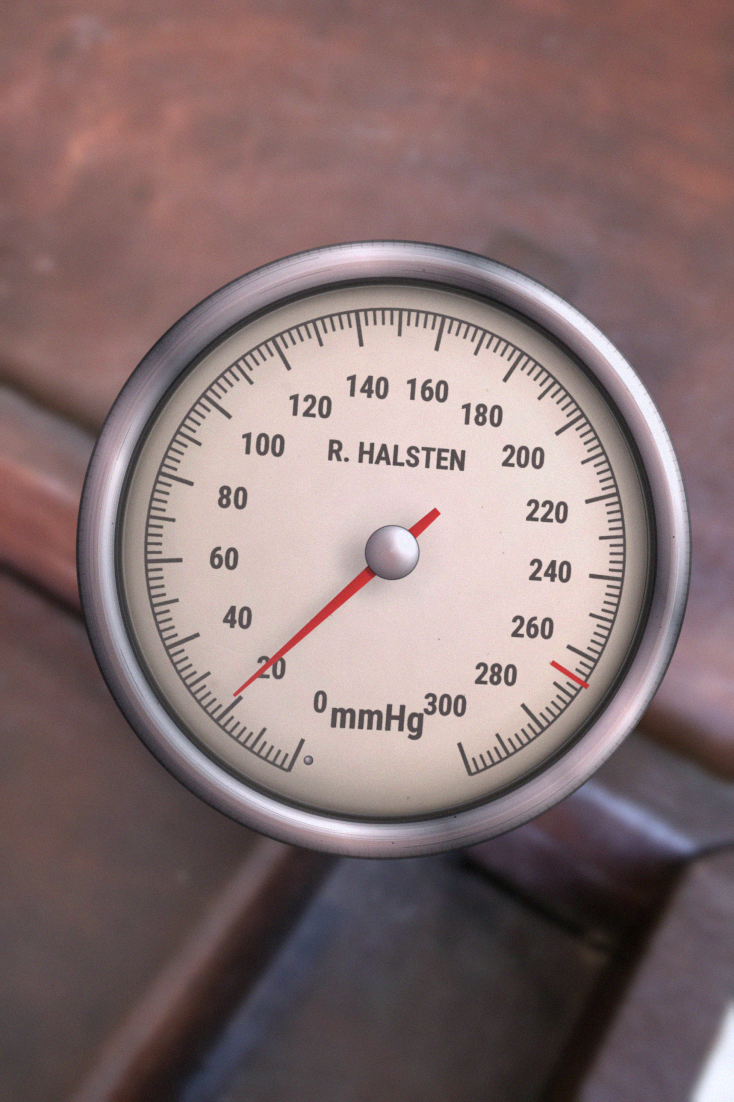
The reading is 22 mmHg
